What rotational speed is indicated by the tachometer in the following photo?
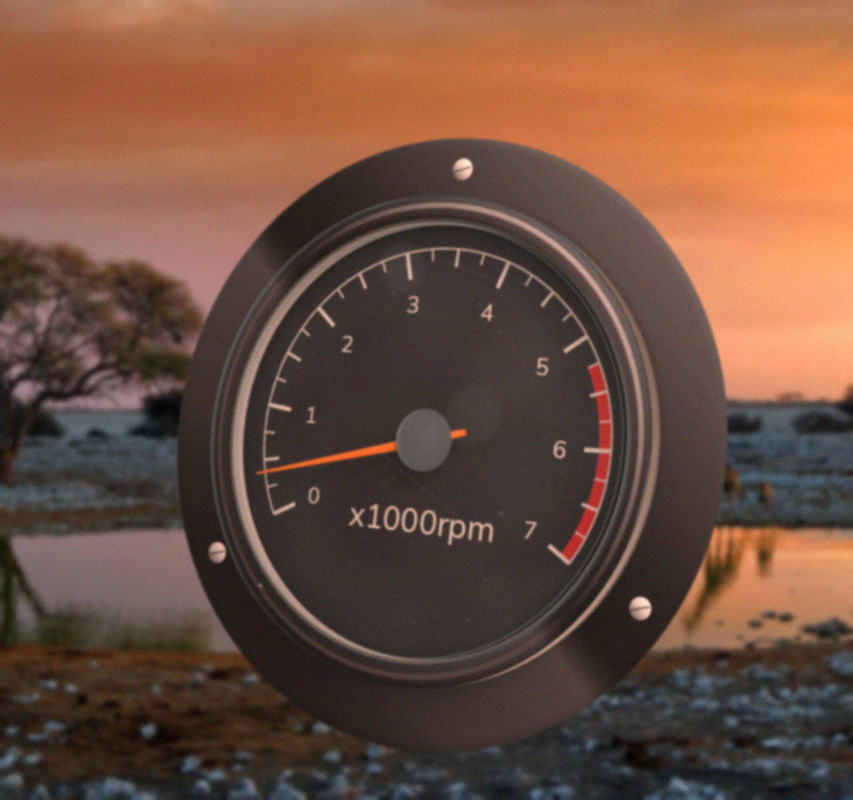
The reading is 375 rpm
